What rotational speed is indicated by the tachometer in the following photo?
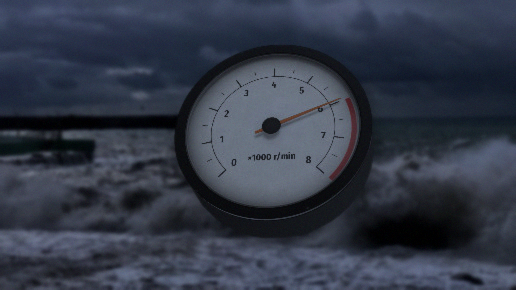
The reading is 6000 rpm
